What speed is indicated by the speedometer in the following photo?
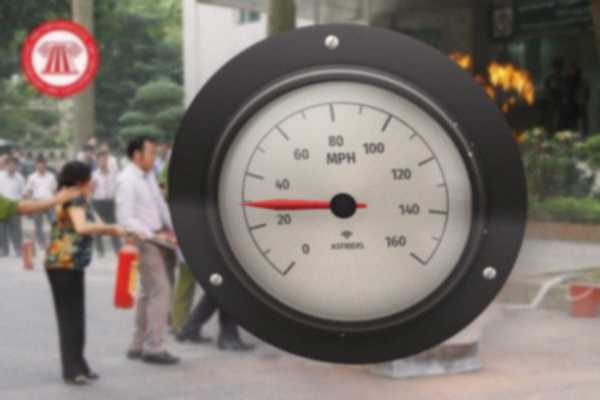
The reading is 30 mph
